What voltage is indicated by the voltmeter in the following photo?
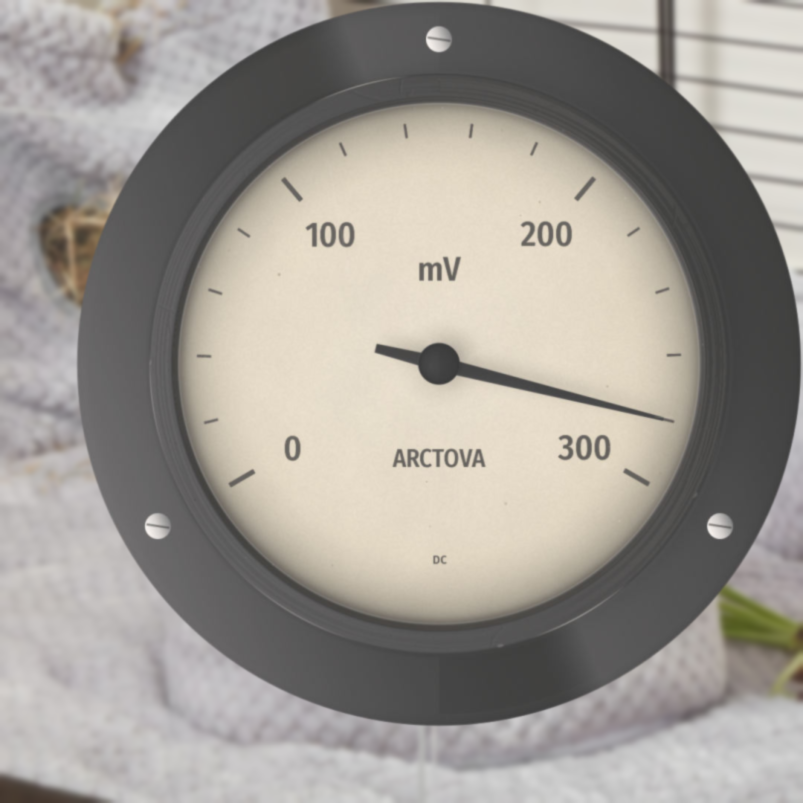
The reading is 280 mV
